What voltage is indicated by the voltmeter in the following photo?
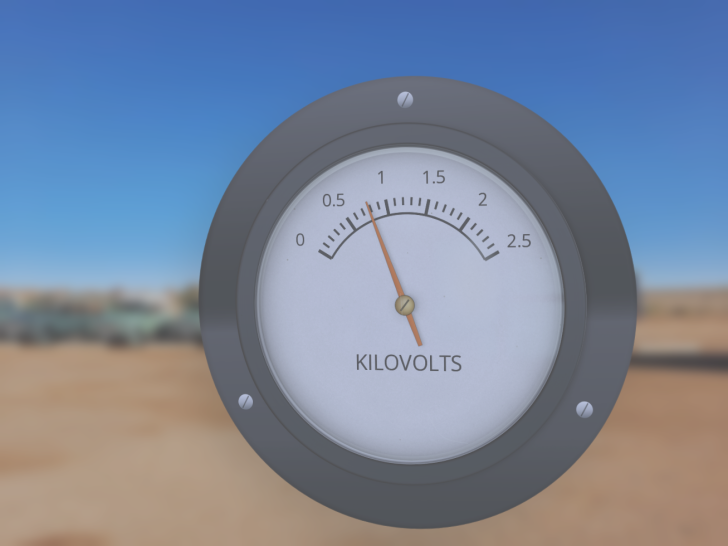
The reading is 0.8 kV
